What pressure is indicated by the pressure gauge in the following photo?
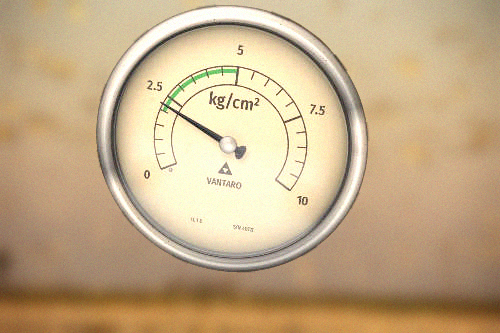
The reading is 2.25 kg/cm²
